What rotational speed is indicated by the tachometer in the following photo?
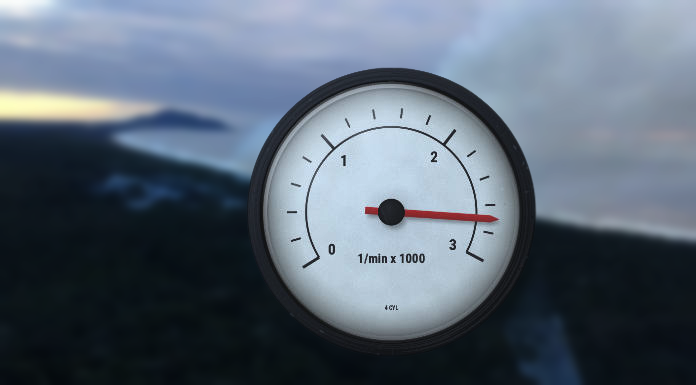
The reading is 2700 rpm
